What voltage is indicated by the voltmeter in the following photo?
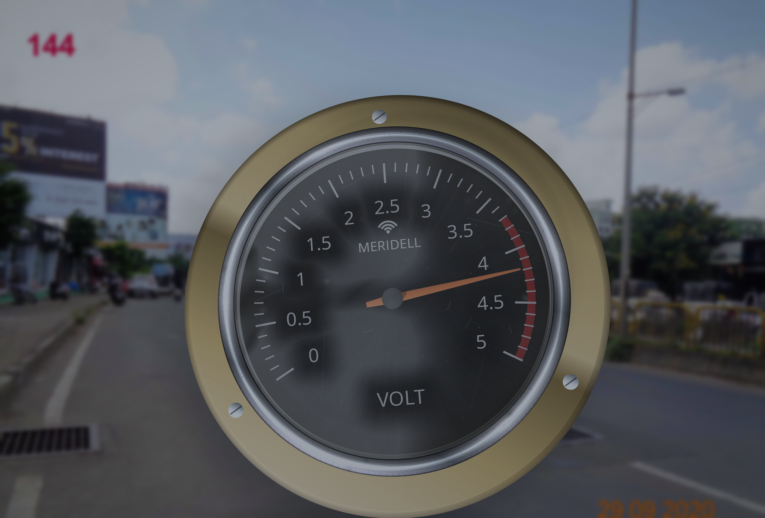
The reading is 4.2 V
